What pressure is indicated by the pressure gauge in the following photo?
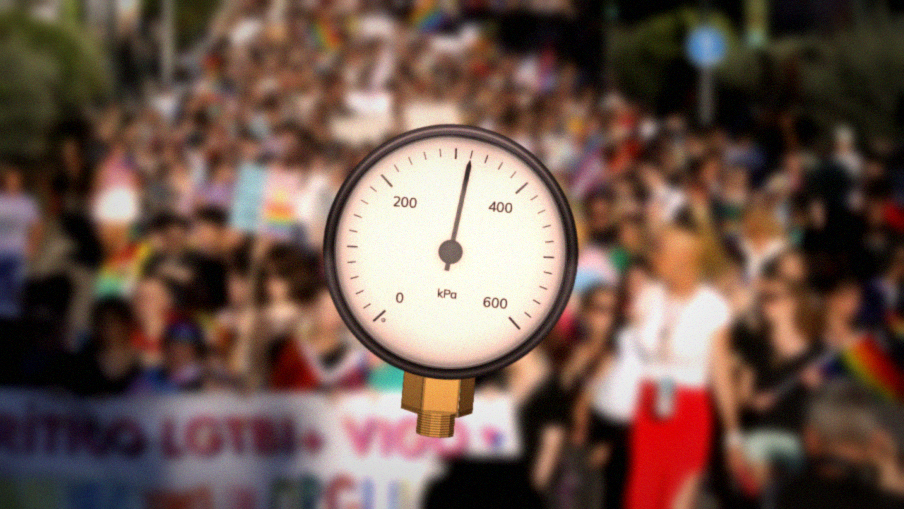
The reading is 320 kPa
